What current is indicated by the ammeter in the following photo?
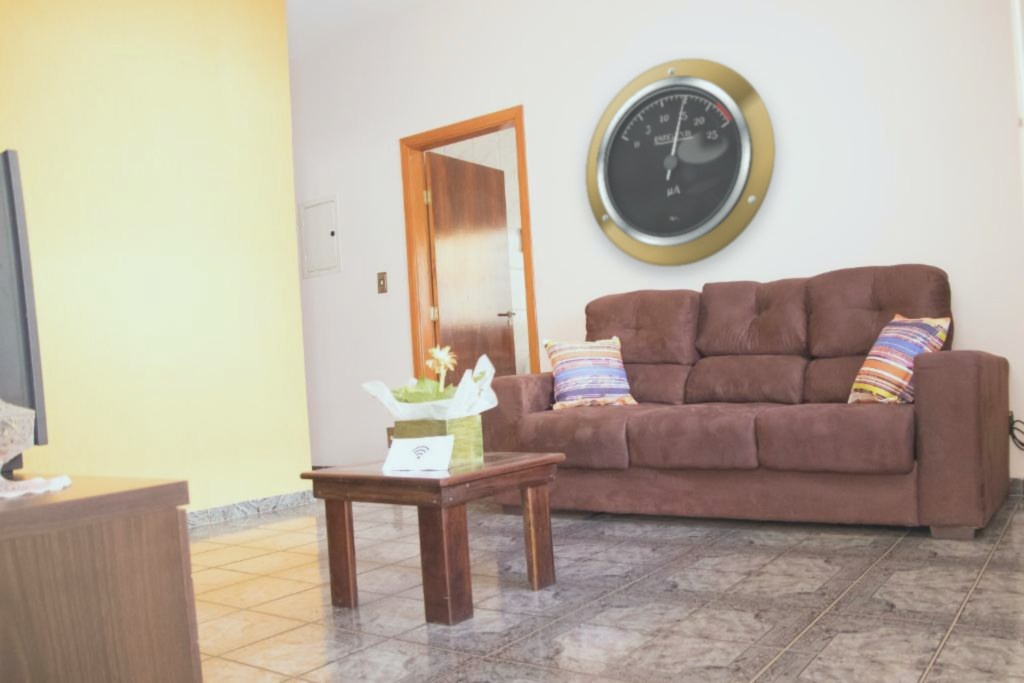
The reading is 15 µA
